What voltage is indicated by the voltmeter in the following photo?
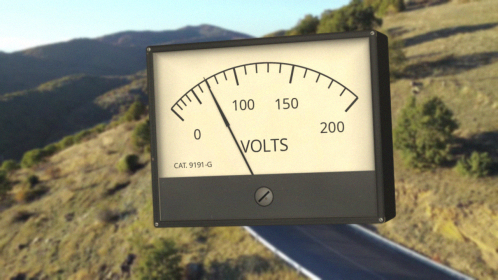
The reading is 70 V
